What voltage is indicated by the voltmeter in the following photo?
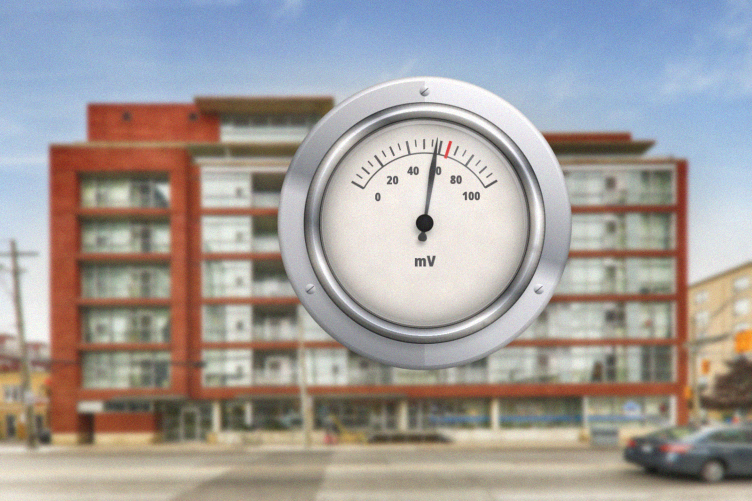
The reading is 57.5 mV
